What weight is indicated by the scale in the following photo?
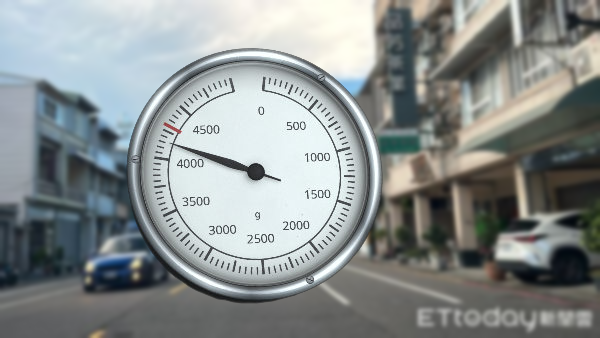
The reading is 4150 g
